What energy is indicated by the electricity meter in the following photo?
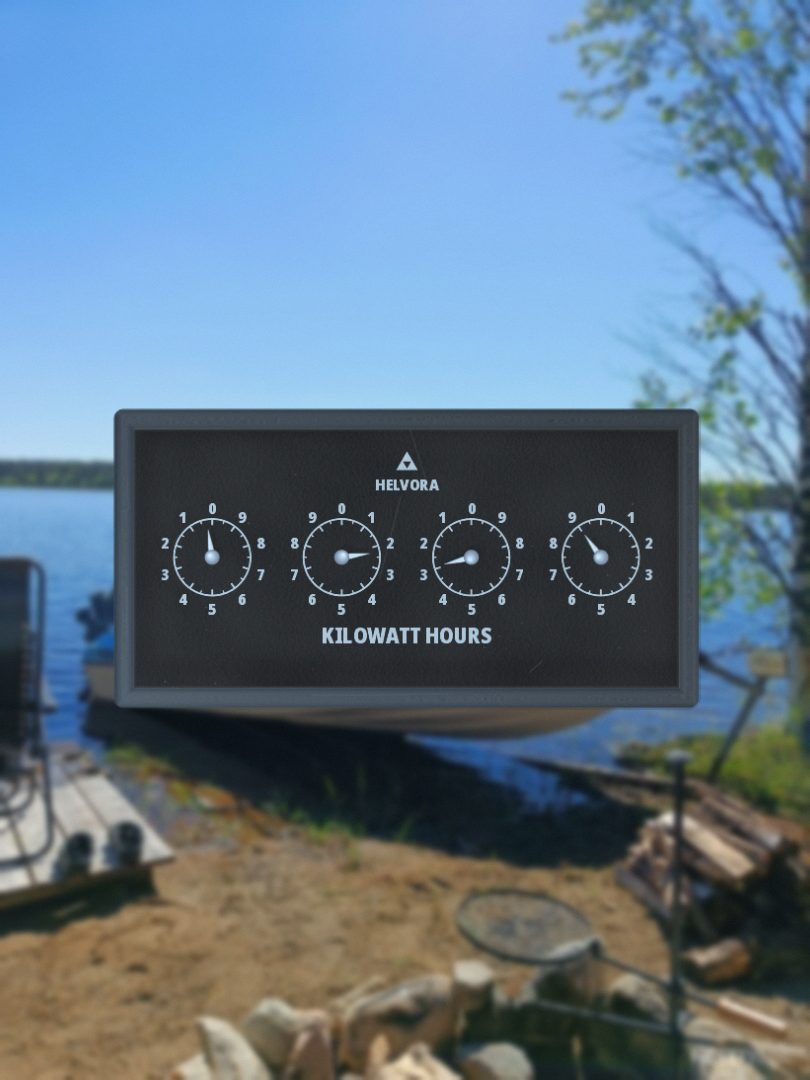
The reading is 229 kWh
